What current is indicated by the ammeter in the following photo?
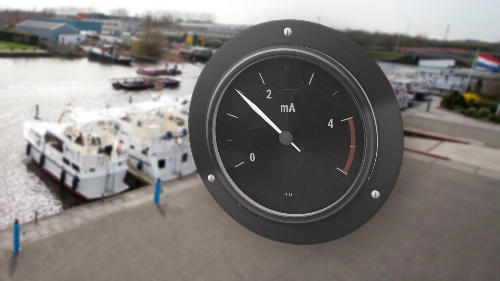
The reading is 1.5 mA
